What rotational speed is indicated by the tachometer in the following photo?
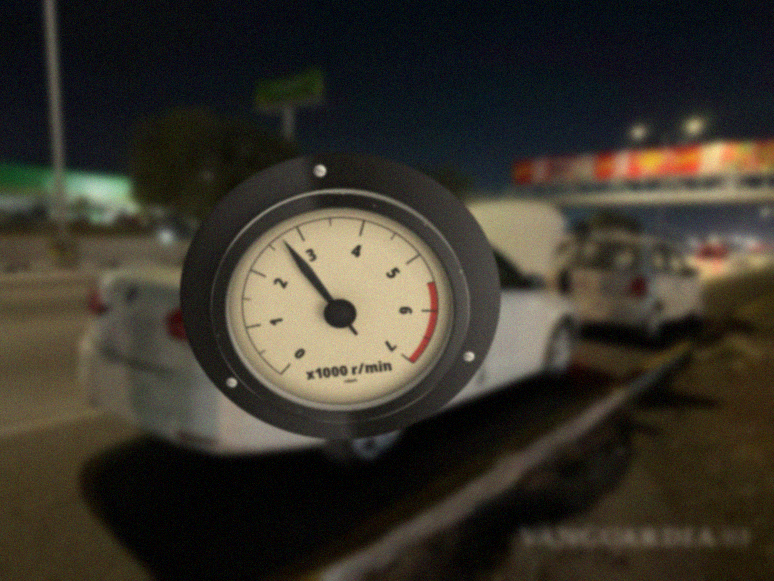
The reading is 2750 rpm
